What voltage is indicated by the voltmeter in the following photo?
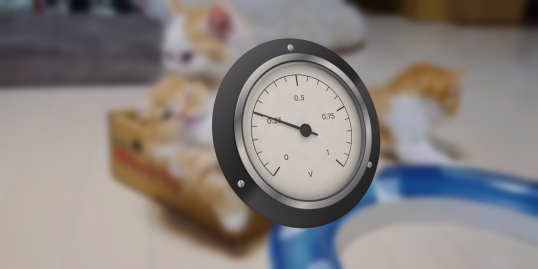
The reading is 0.25 V
